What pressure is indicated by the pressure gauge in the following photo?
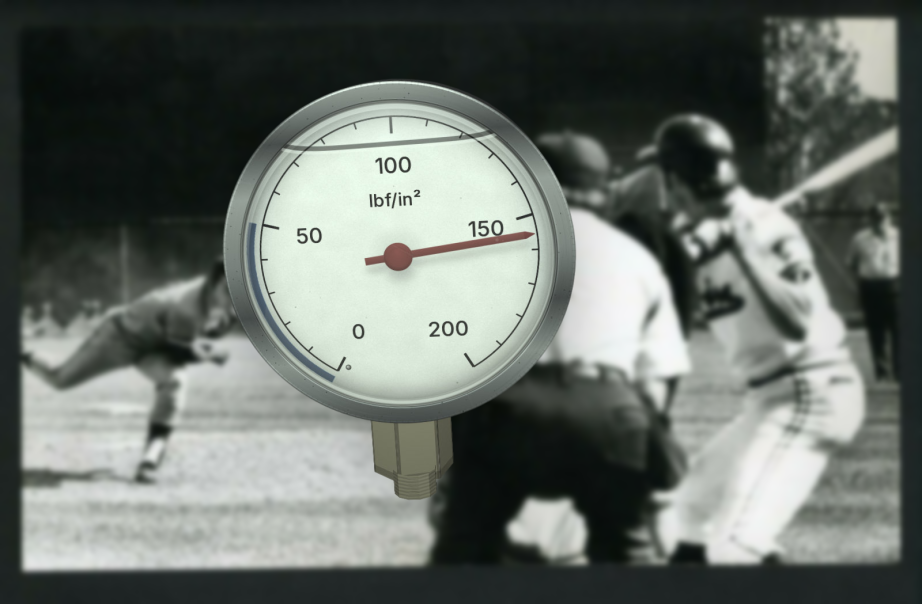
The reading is 155 psi
